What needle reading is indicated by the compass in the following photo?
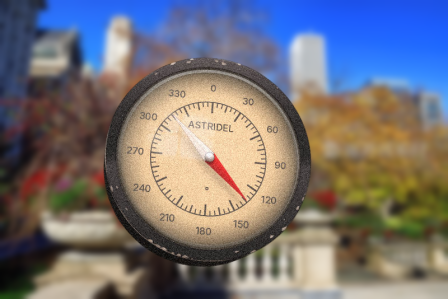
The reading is 135 °
